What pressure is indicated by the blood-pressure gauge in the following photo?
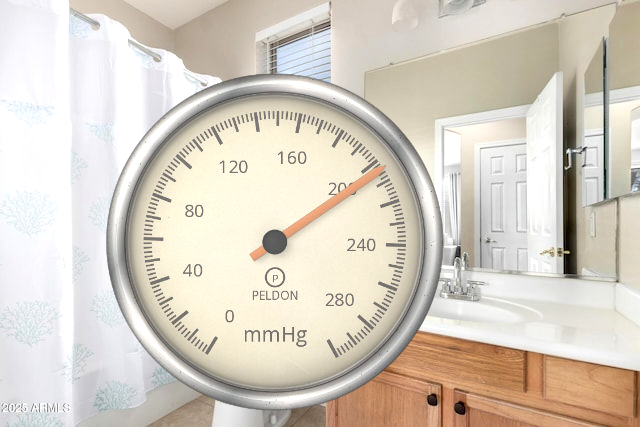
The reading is 204 mmHg
